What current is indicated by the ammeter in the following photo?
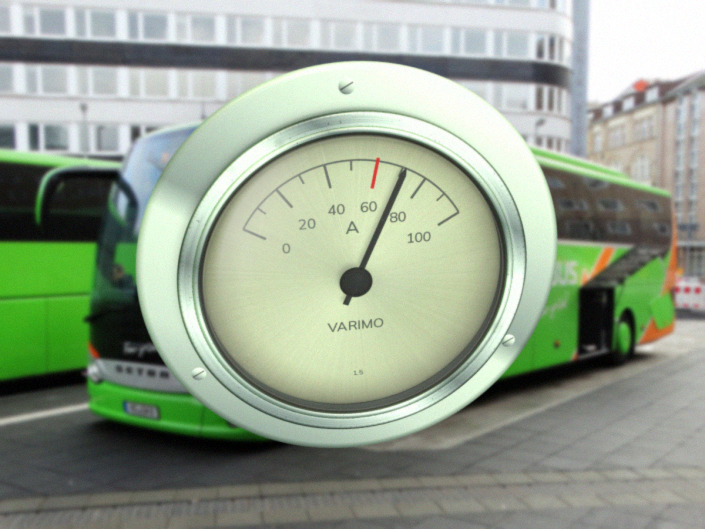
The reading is 70 A
